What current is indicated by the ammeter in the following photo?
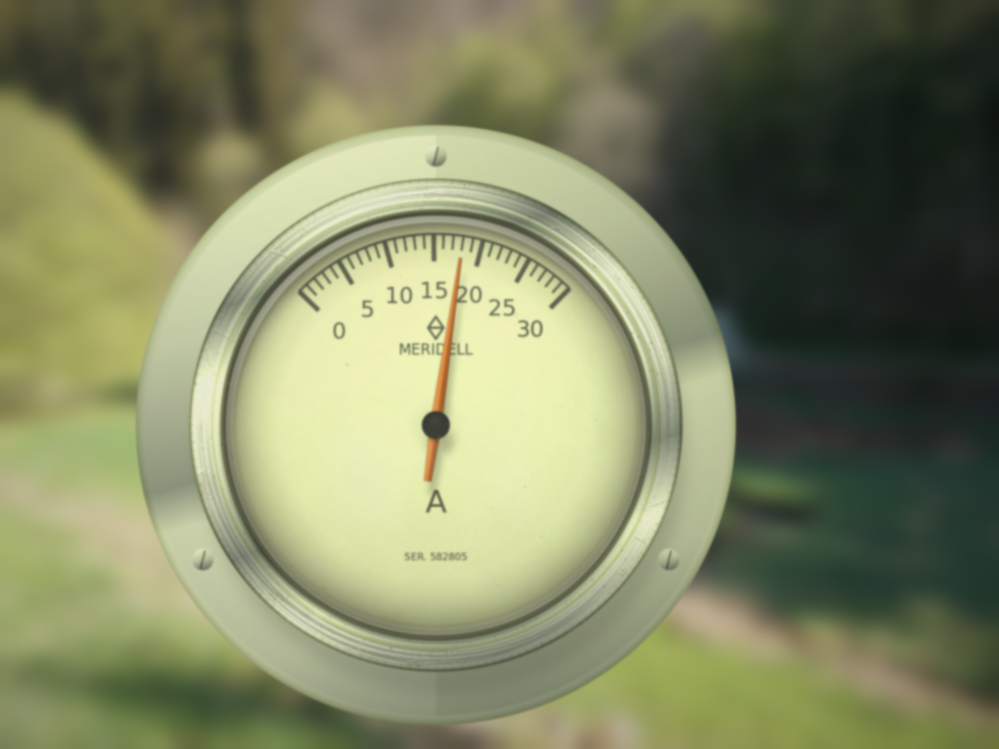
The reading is 18 A
